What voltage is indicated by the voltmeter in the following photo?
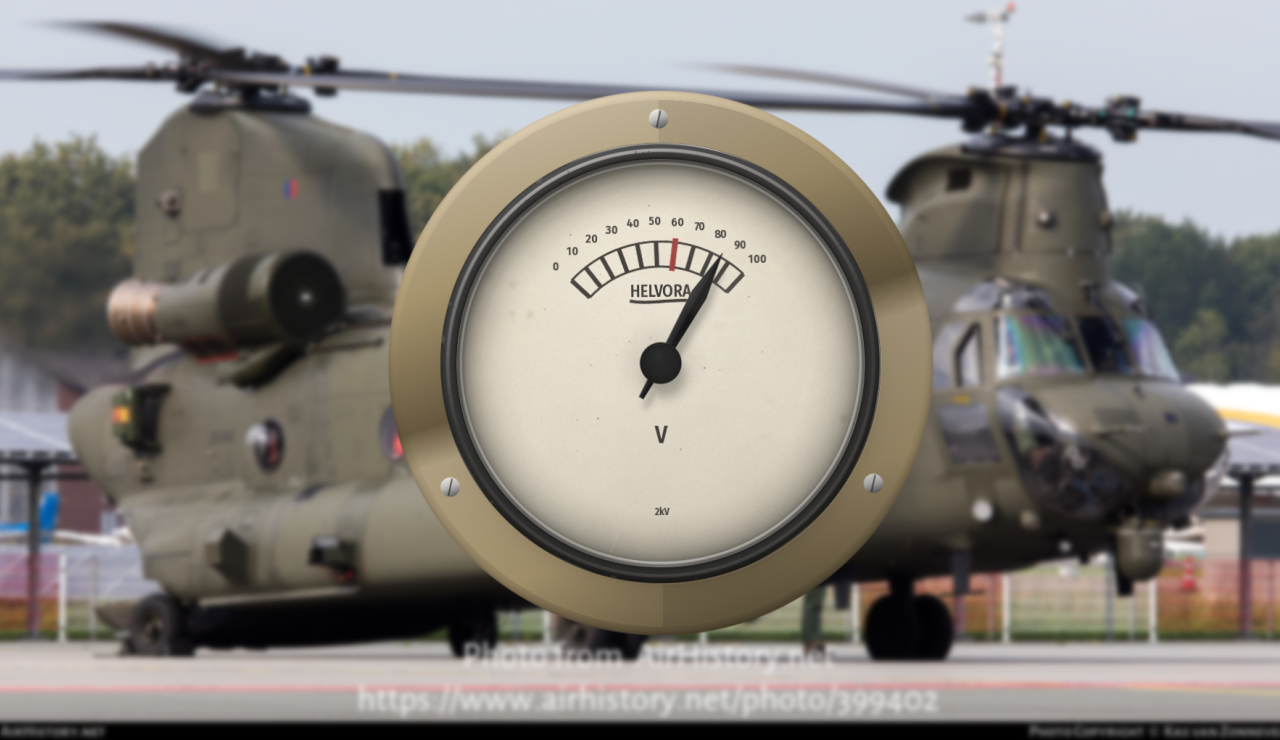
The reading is 85 V
